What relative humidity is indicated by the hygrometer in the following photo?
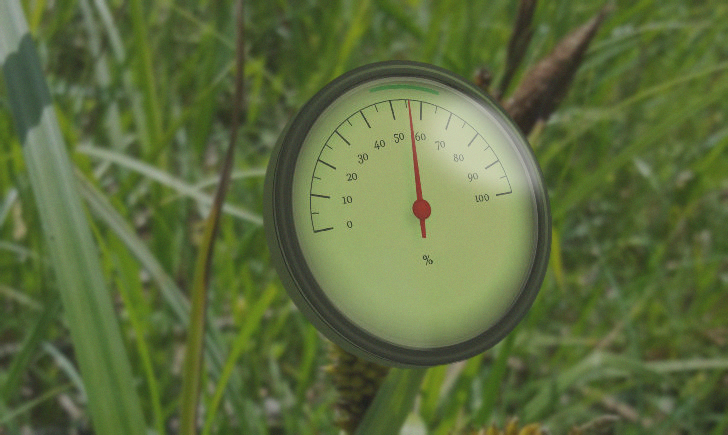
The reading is 55 %
